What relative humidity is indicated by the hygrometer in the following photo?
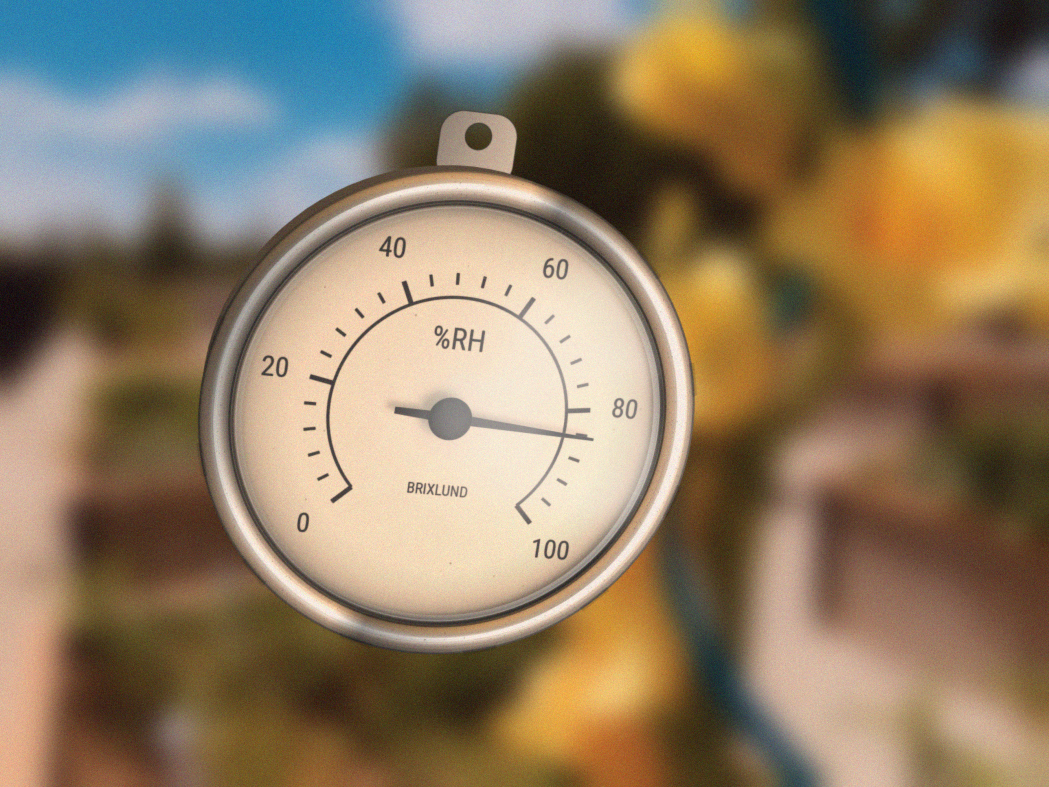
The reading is 84 %
